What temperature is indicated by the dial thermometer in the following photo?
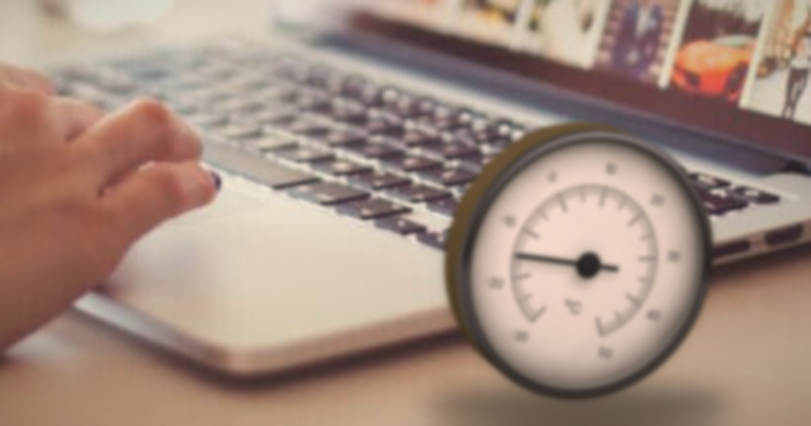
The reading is -15 °C
